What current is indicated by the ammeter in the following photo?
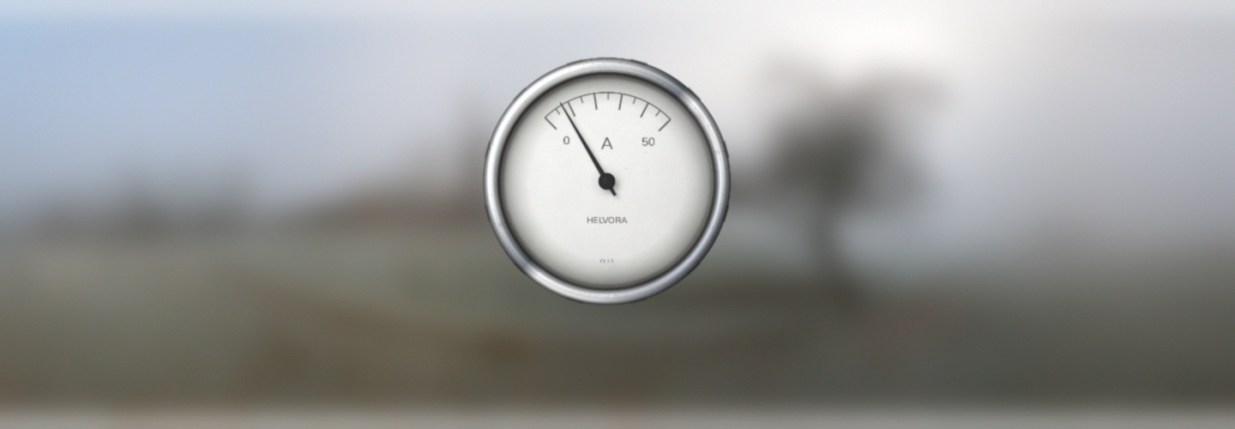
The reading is 7.5 A
